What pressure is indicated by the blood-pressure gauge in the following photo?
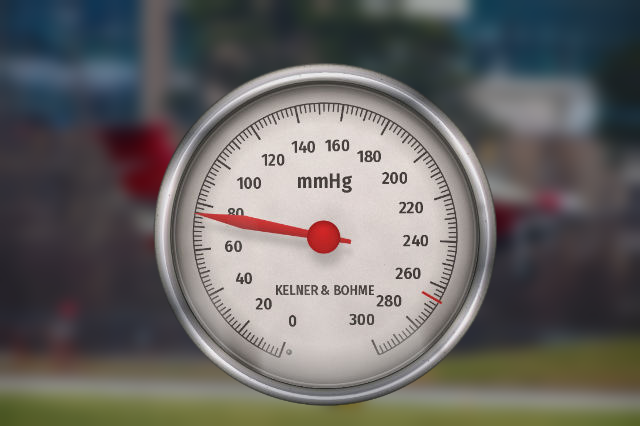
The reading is 76 mmHg
